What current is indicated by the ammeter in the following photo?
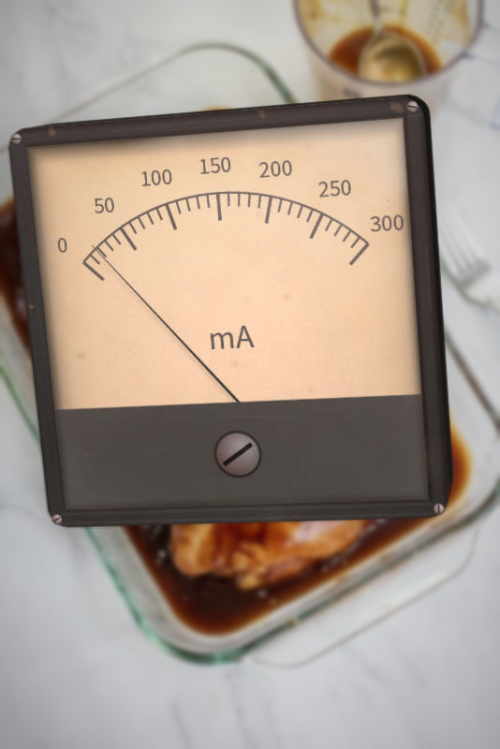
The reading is 20 mA
